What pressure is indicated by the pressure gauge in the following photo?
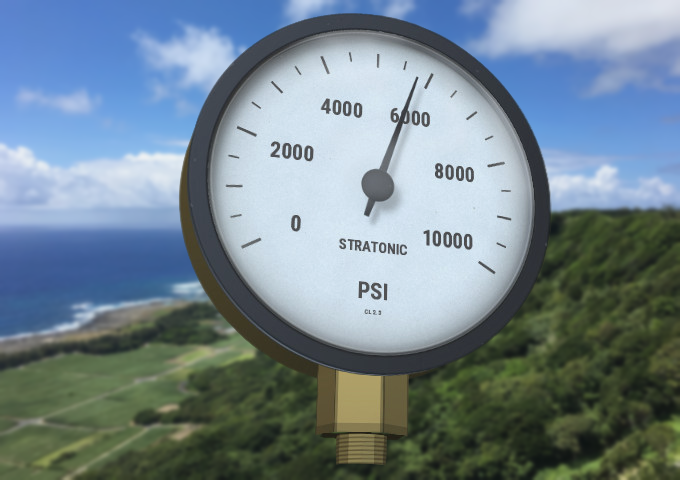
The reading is 5750 psi
